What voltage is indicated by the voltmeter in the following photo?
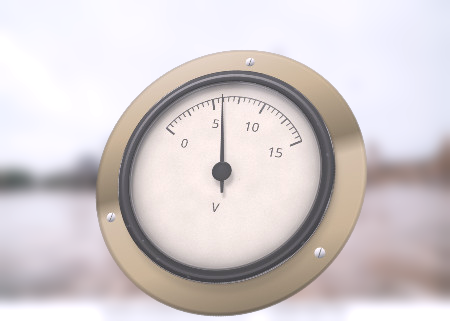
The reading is 6 V
